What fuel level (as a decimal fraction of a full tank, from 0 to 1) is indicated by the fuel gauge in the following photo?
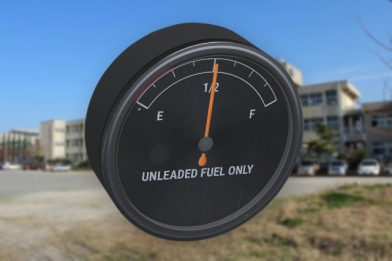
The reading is 0.5
